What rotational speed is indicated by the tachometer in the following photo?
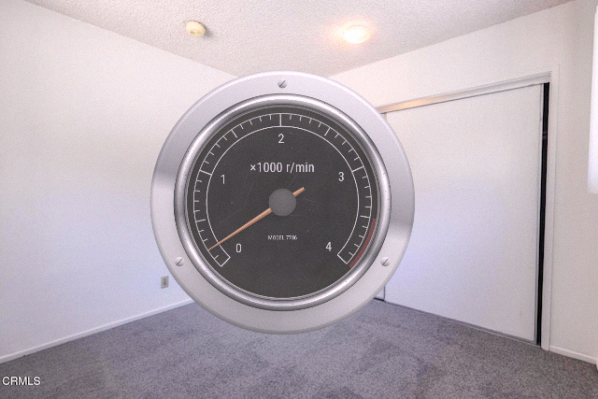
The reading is 200 rpm
